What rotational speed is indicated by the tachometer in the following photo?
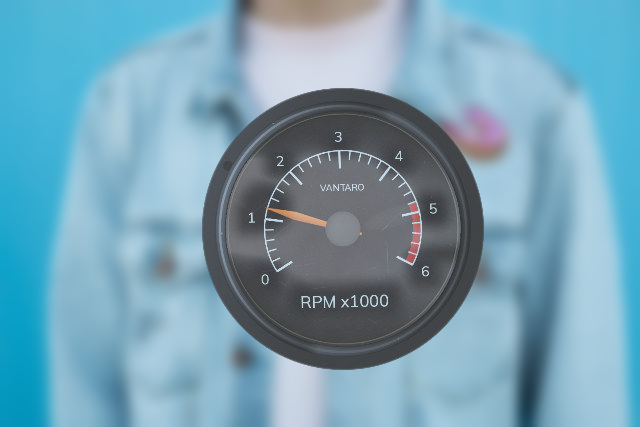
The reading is 1200 rpm
